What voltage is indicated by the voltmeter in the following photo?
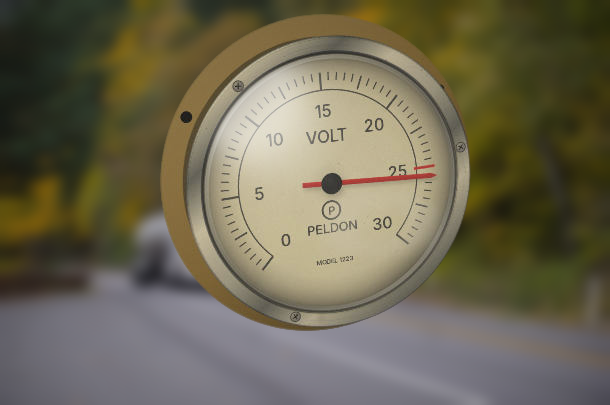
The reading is 25.5 V
